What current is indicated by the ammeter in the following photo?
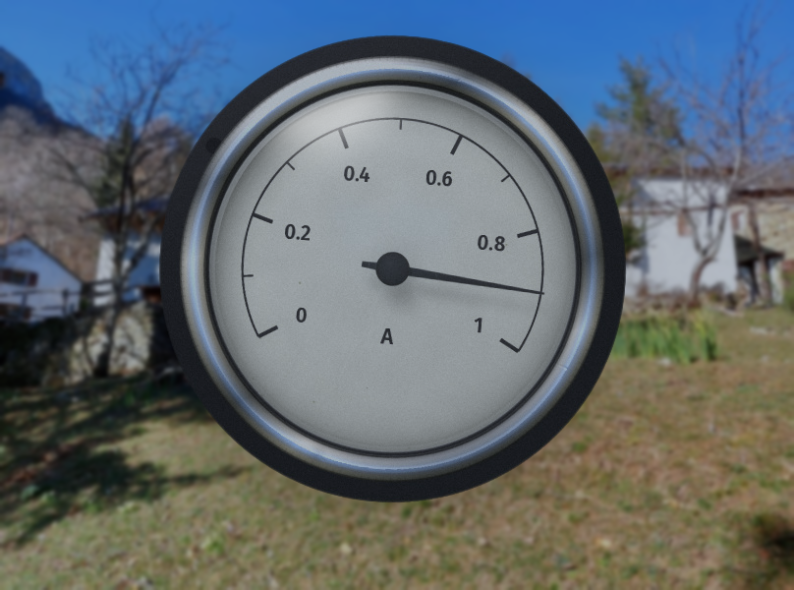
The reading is 0.9 A
